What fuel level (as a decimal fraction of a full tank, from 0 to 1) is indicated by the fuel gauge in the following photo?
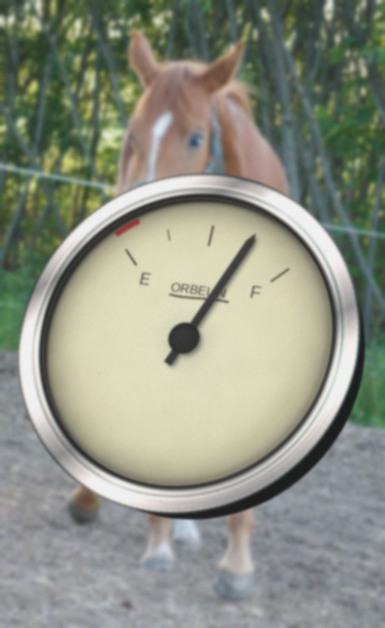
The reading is 0.75
